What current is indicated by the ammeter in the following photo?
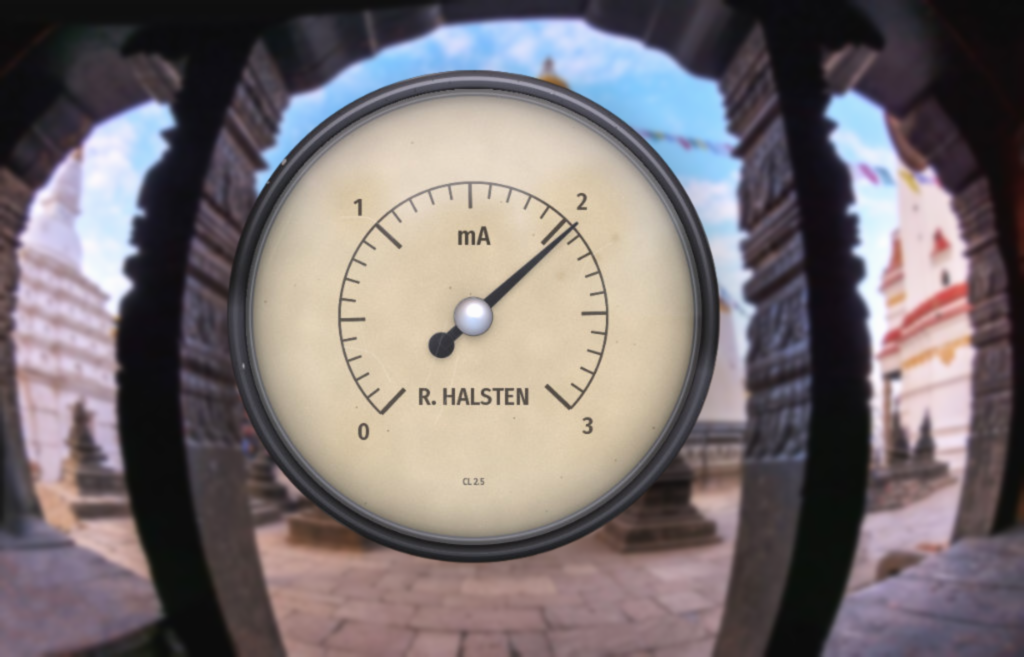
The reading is 2.05 mA
